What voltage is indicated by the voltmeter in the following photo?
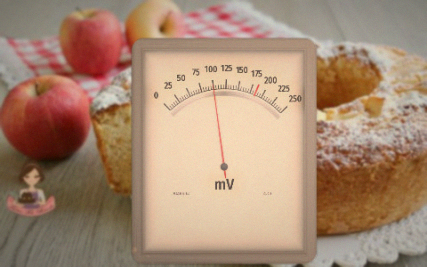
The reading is 100 mV
